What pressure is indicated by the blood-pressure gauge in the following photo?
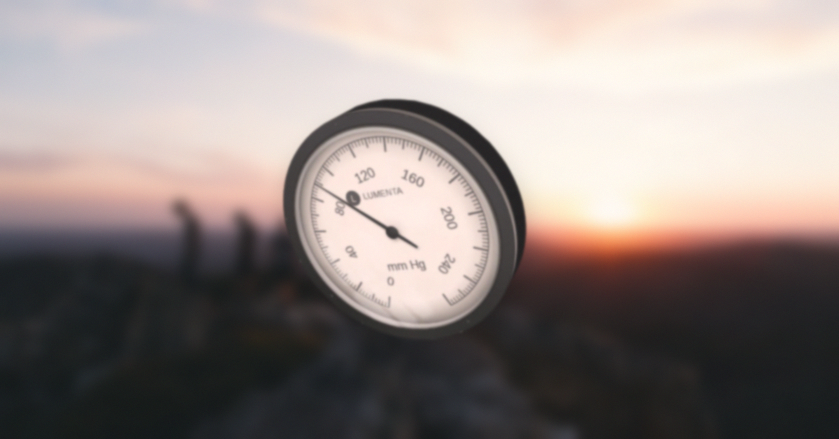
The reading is 90 mmHg
